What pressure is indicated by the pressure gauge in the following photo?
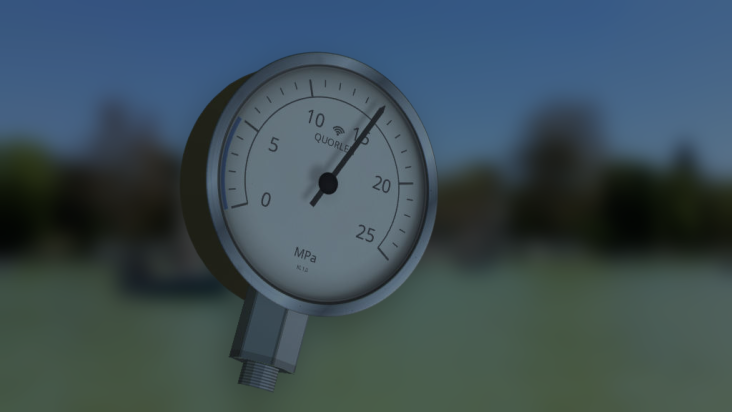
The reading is 15 MPa
